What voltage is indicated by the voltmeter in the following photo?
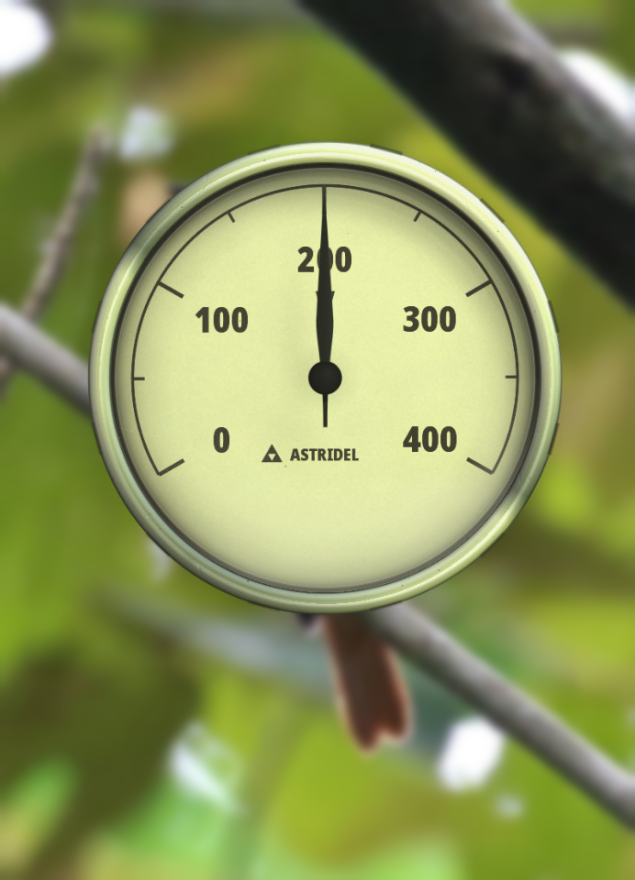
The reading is 200 V
